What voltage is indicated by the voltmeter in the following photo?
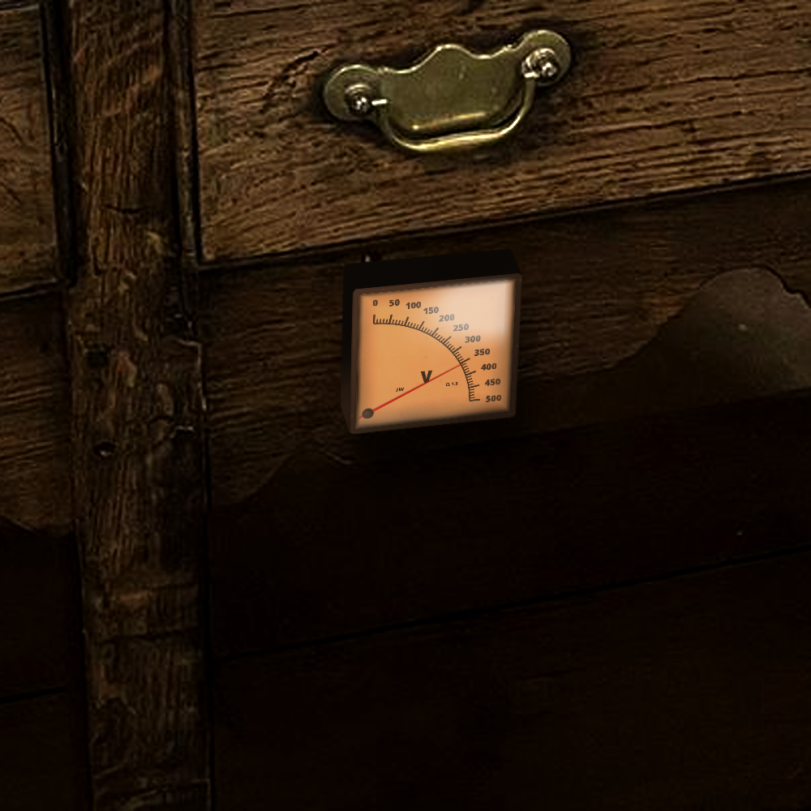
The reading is 350 V
